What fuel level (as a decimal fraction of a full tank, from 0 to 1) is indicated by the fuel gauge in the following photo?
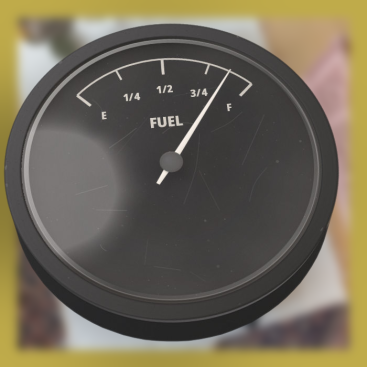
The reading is 0.875
